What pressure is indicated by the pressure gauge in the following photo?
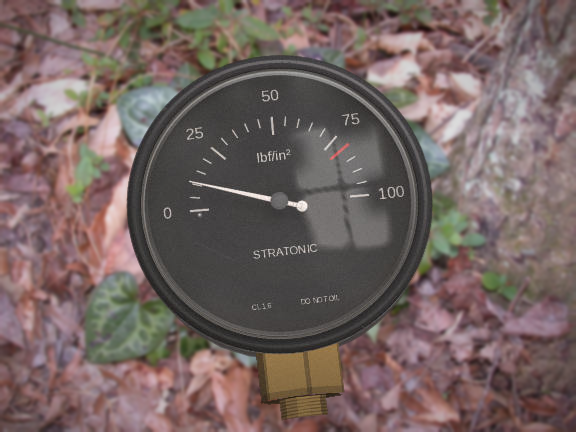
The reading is 10 psi
